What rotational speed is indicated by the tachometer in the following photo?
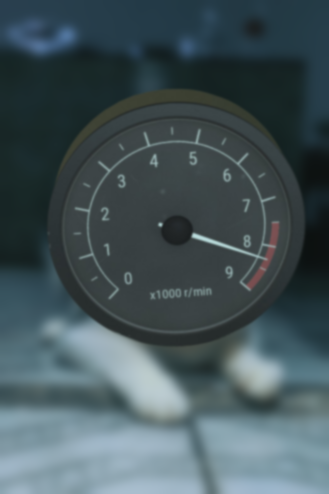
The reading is 8250 rpm
